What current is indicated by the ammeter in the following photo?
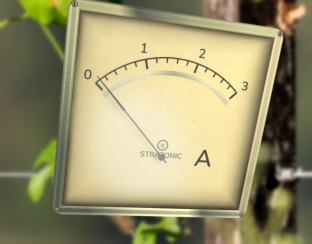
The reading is 0.1 A
